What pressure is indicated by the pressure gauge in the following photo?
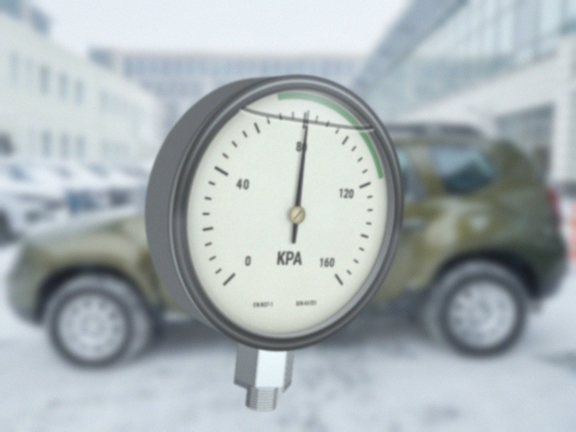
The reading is 80 kPa
